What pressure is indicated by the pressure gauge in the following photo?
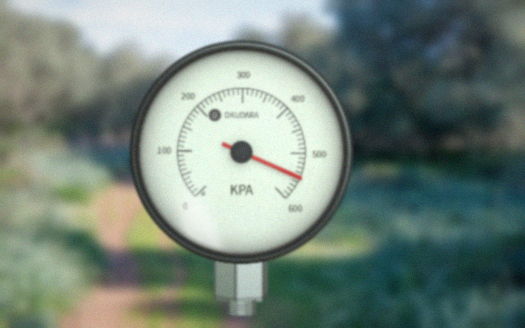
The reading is 550 kPa
